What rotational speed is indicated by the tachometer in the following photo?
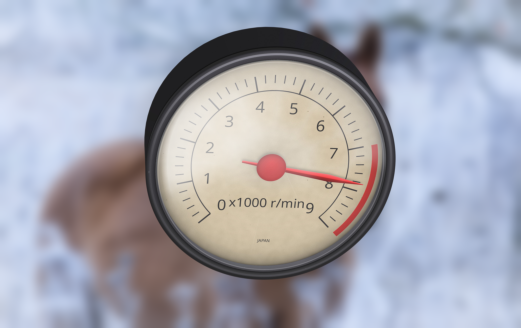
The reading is 7800 rpm
